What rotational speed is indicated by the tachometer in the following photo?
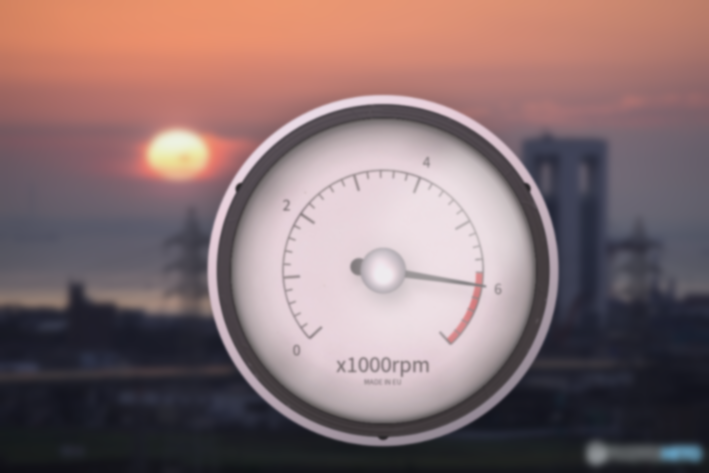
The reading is 6000 rpm
